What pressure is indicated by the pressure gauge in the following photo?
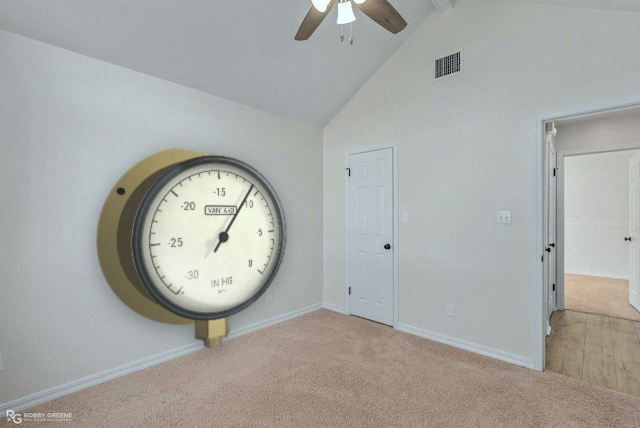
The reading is -11 inHg
